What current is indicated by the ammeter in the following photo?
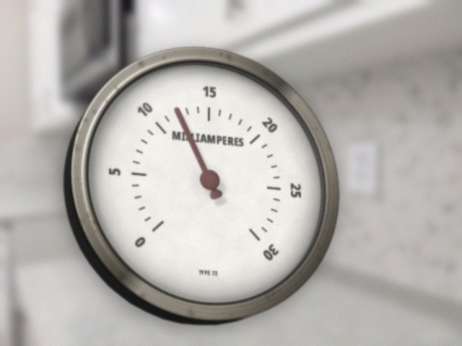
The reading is 12 mA
